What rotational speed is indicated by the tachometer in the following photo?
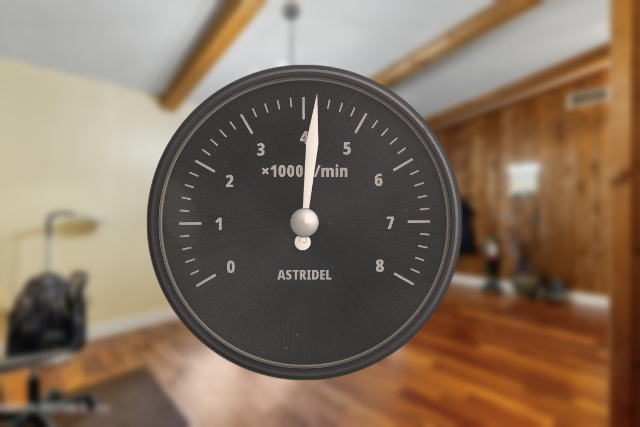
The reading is 4200 rpm
